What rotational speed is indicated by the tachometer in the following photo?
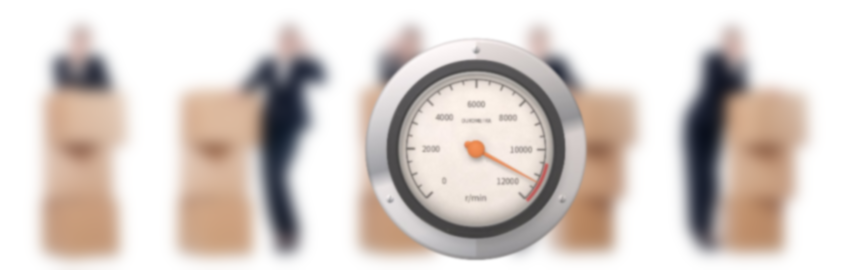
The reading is 11250 rpm
